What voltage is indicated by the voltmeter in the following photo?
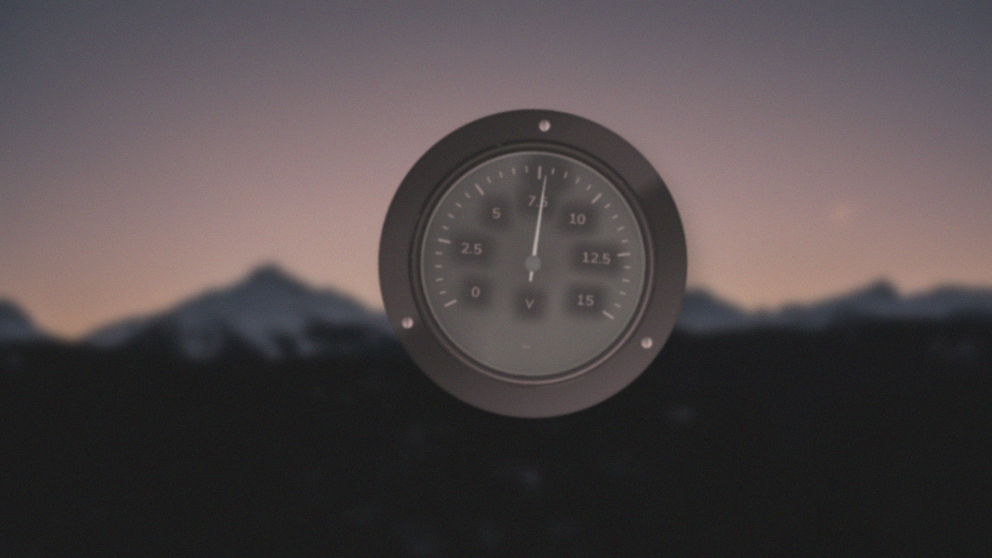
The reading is 7.75 V
